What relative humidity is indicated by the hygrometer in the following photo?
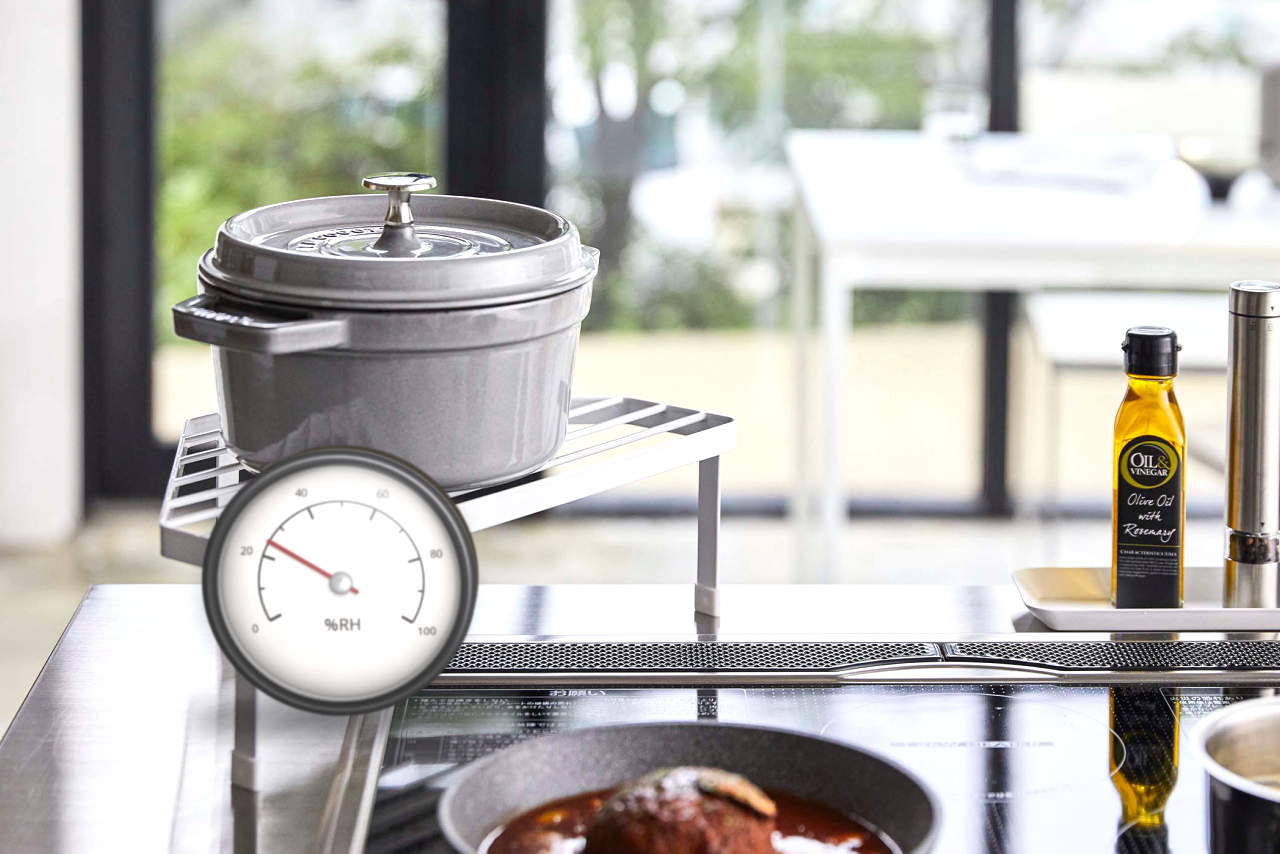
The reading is 25 %
